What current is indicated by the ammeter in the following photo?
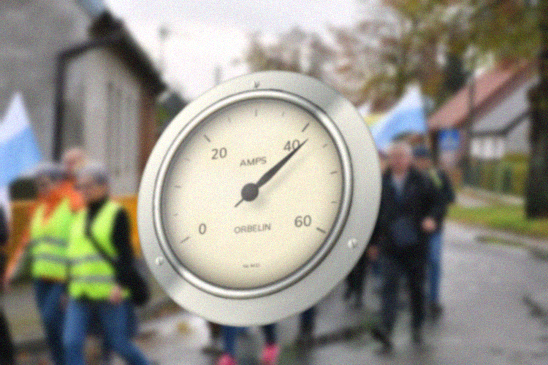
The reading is 42.5 A
